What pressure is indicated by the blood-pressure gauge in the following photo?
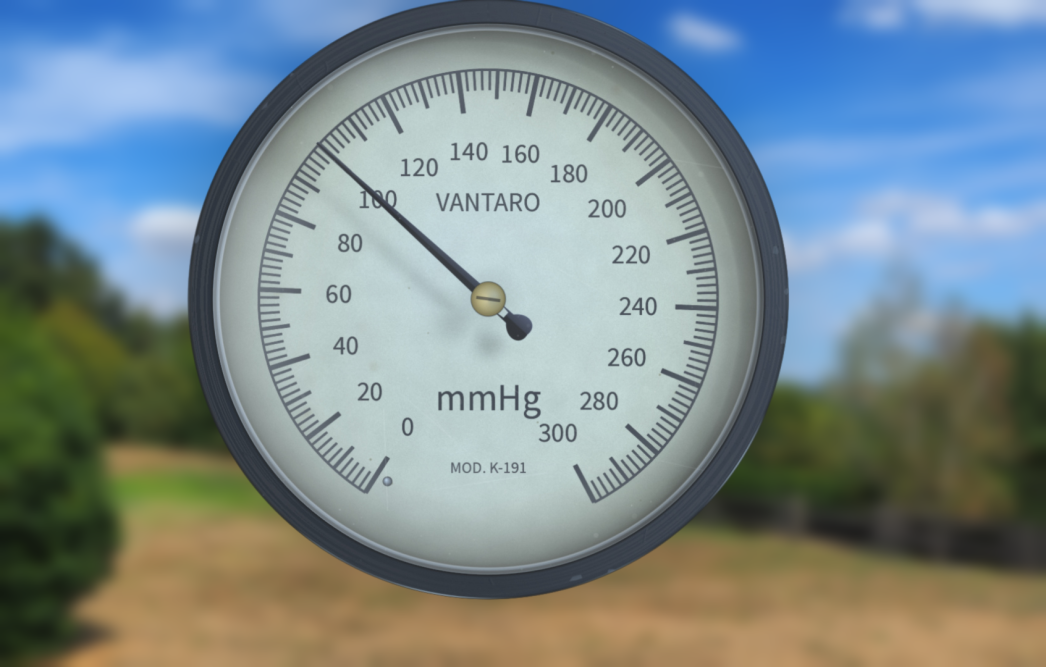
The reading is 100 mmHg
